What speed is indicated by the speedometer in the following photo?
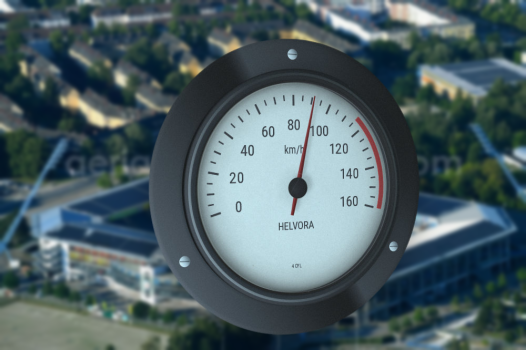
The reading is 90 km/h
